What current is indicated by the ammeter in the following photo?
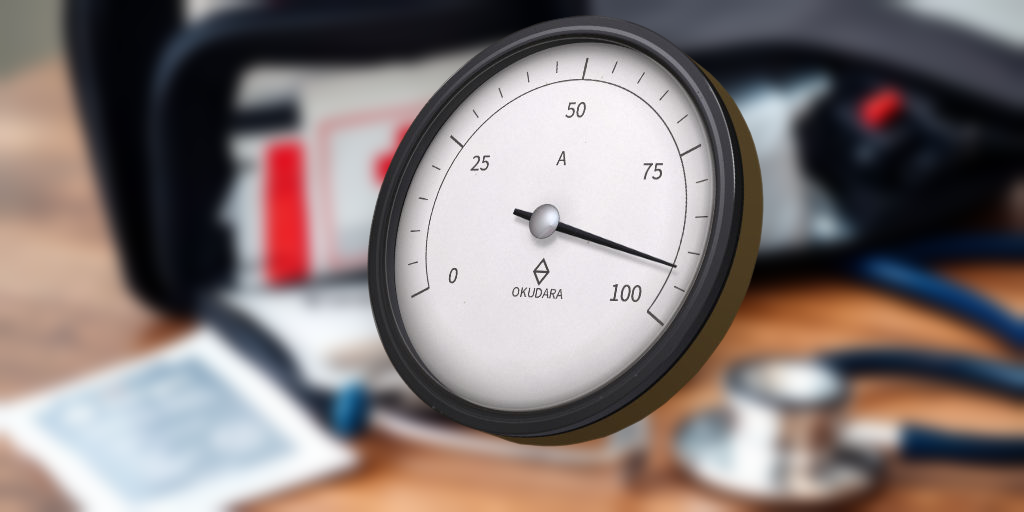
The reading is 92.5 A
